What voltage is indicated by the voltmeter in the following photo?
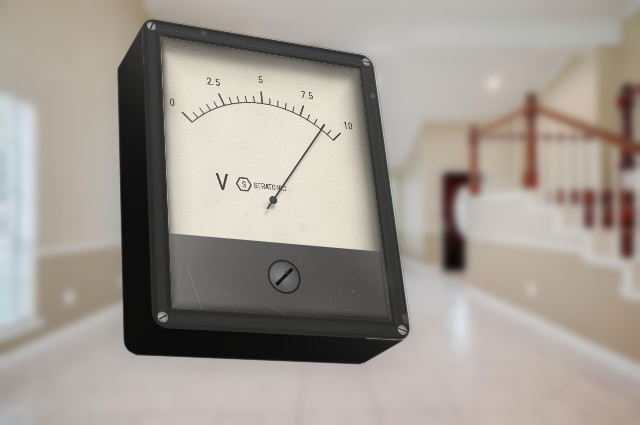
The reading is 9 V
